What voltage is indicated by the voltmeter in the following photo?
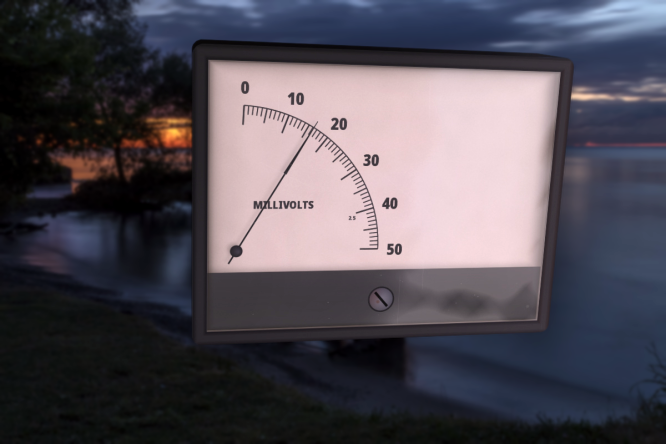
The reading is 16 mV
